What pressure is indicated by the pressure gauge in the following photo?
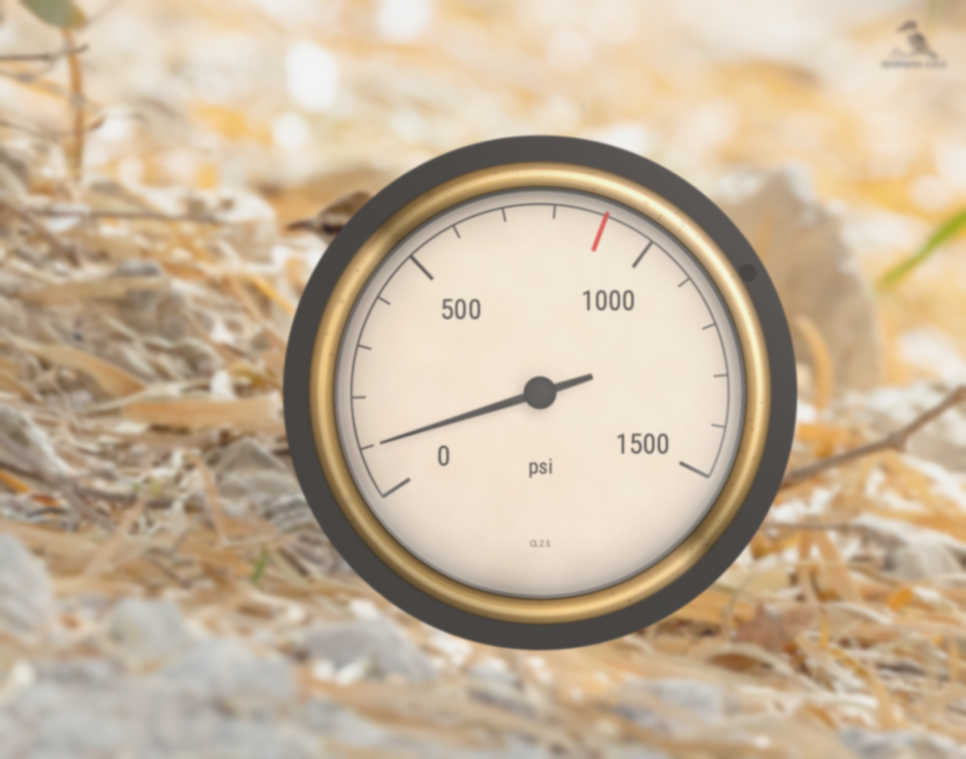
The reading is 100 psi
